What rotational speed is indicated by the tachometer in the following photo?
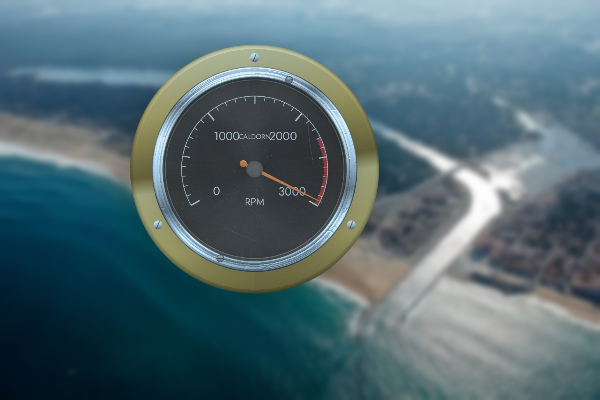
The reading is 2950 rpm
